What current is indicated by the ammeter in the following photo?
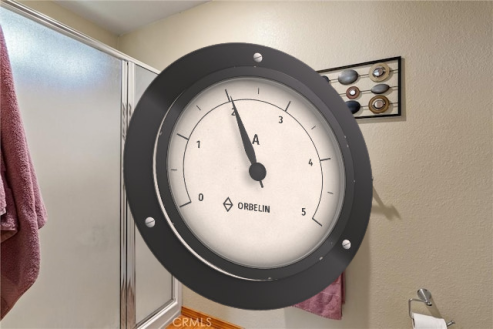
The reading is 2 A
